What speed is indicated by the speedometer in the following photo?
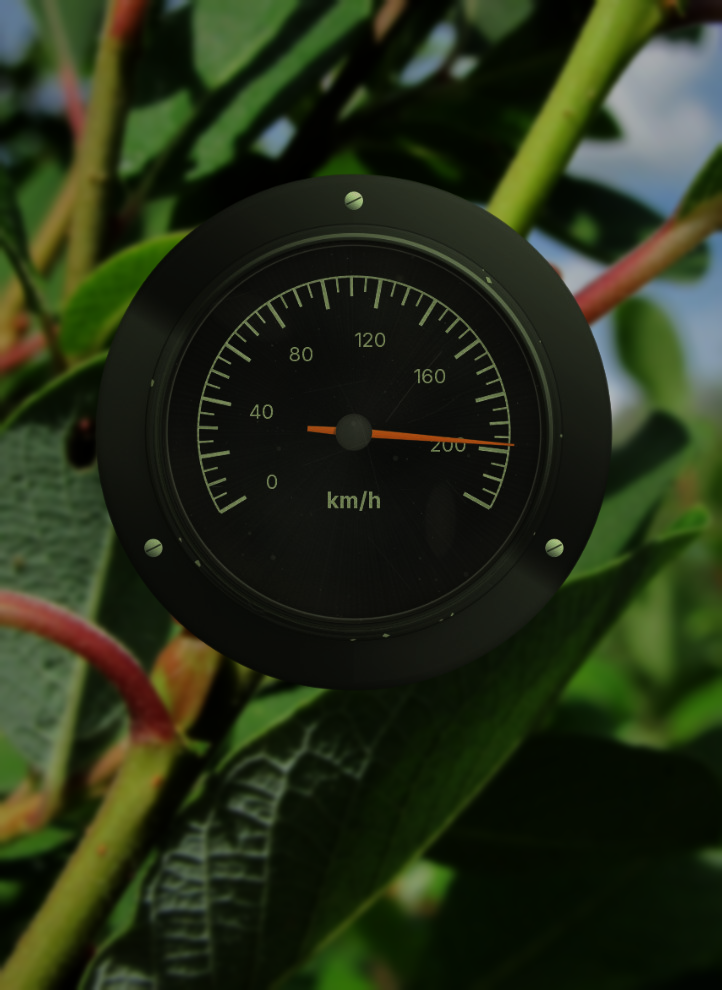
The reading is 197.5 km/h
